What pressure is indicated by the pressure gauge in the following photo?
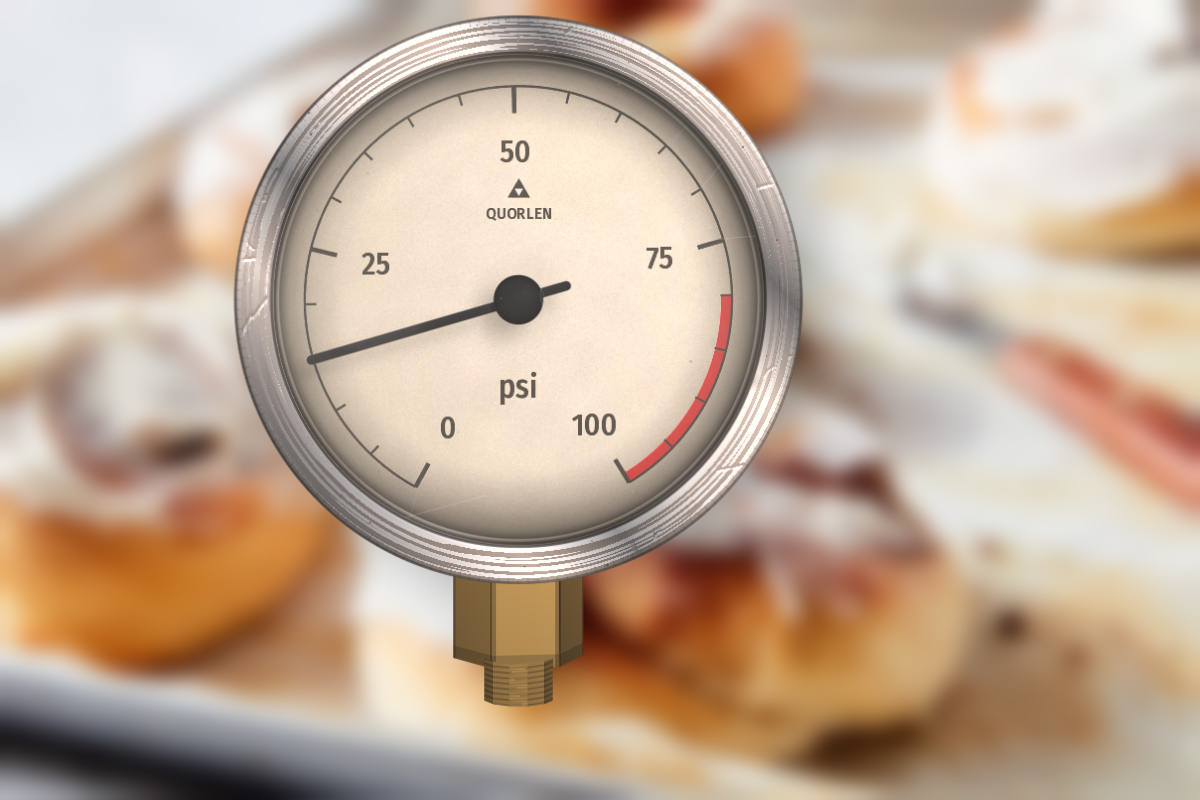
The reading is 15 psi
